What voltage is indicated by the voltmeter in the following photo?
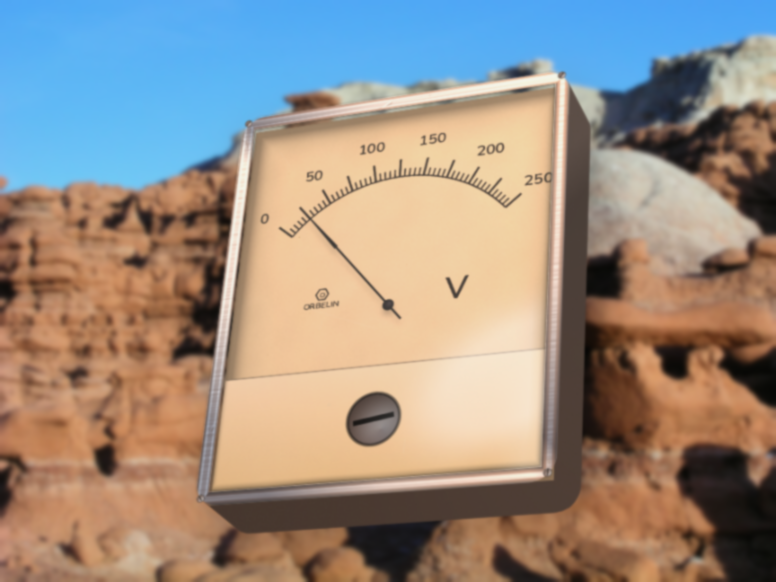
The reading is 25 V
